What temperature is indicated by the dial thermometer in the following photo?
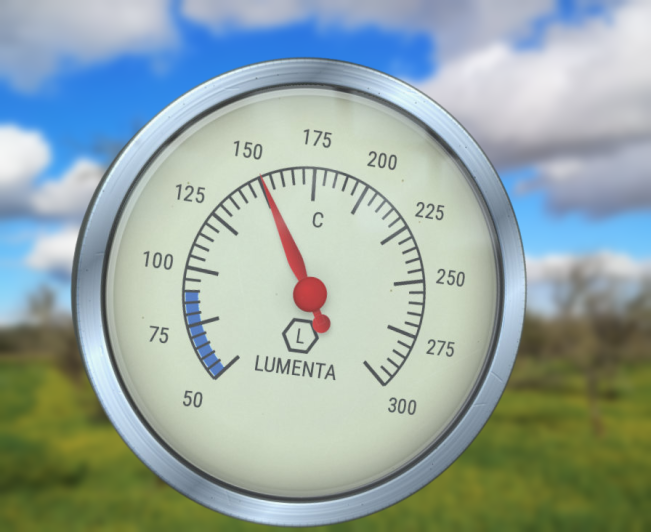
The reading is 150 °C
